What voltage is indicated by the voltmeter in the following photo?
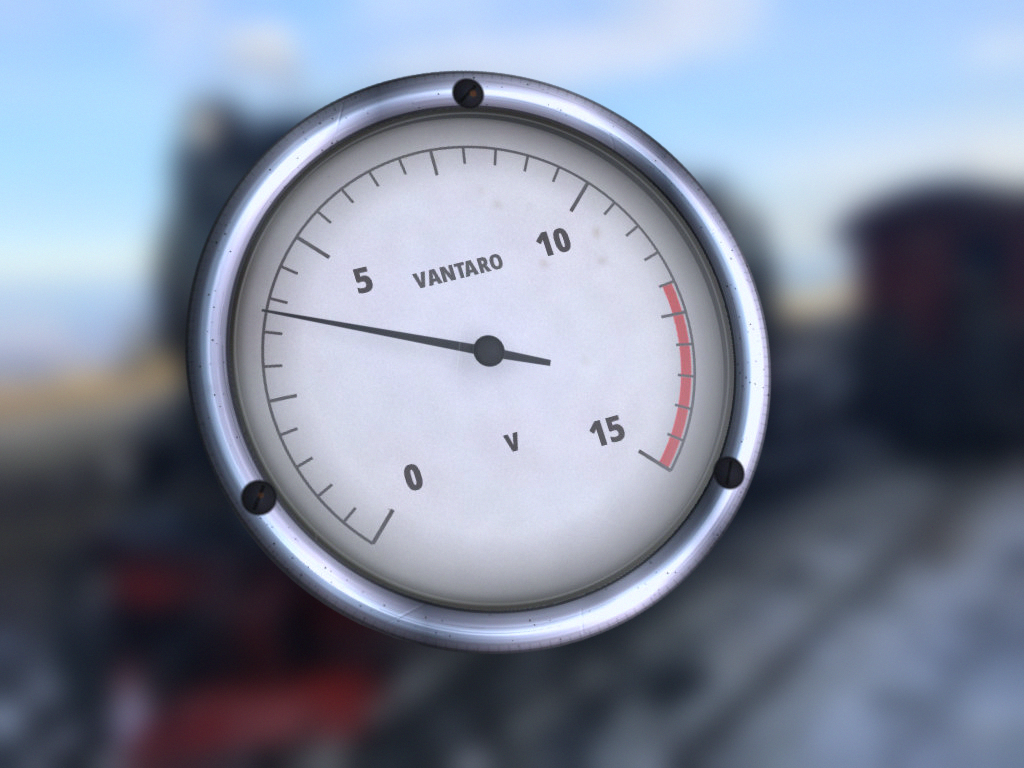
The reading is 3.75 V
